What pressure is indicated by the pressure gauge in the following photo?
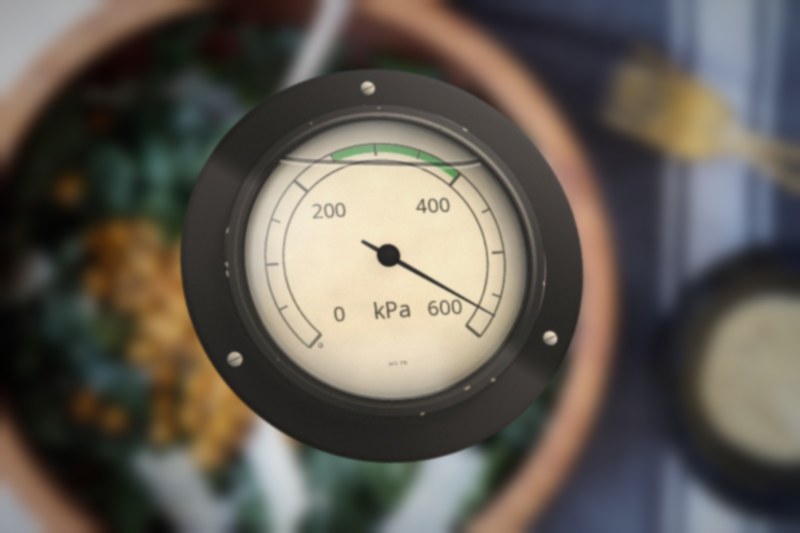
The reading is 575 kPa
